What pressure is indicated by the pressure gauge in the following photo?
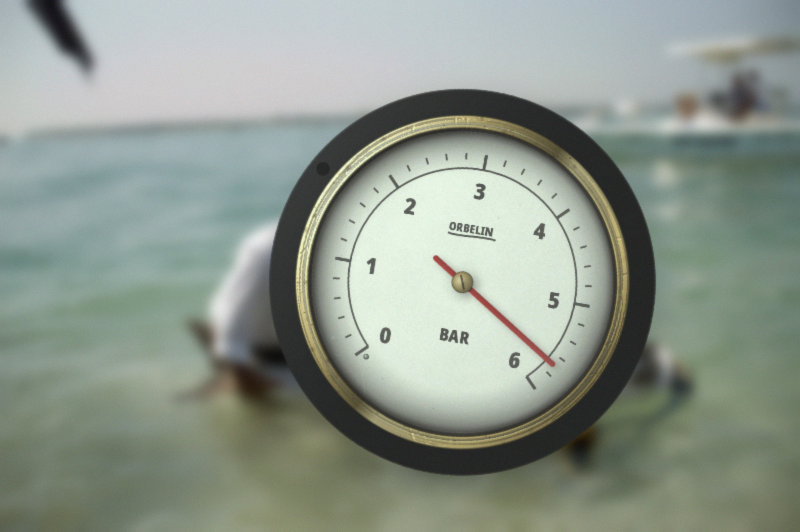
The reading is 5.7 bar
